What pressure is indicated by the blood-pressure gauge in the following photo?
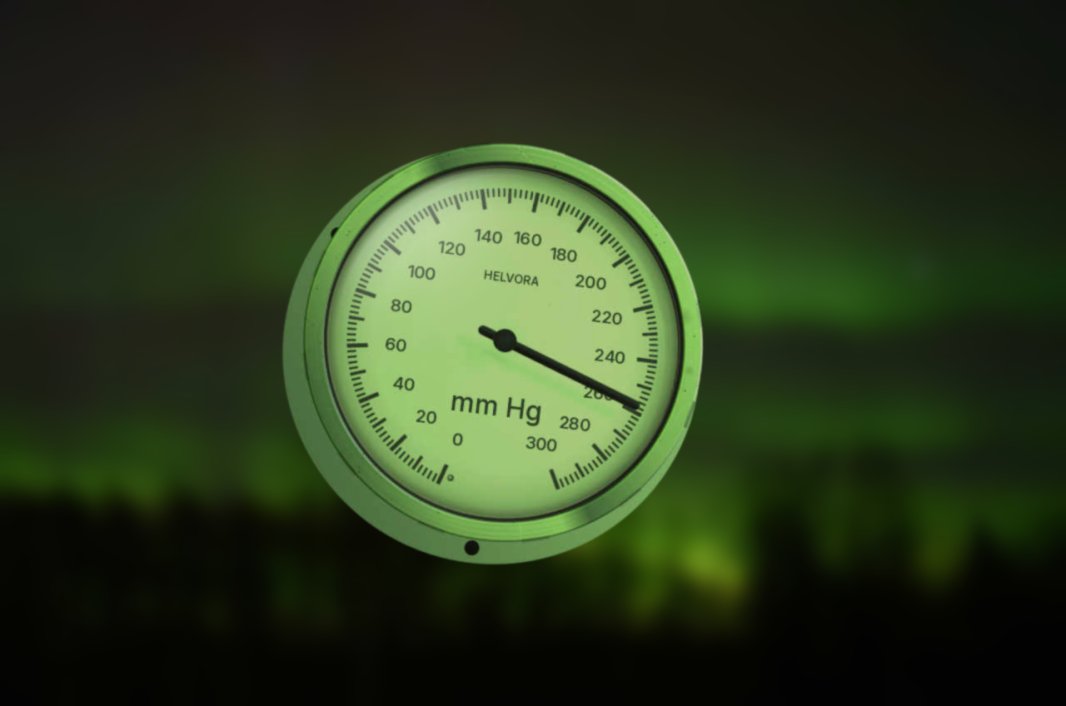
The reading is 258 mmHg
